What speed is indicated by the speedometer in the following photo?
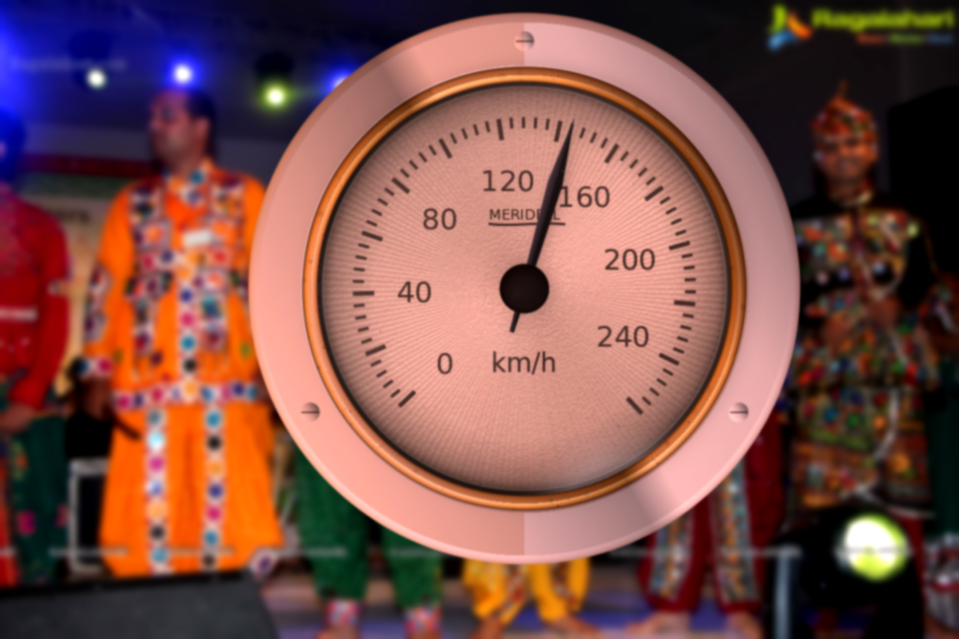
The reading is 144 km/h
